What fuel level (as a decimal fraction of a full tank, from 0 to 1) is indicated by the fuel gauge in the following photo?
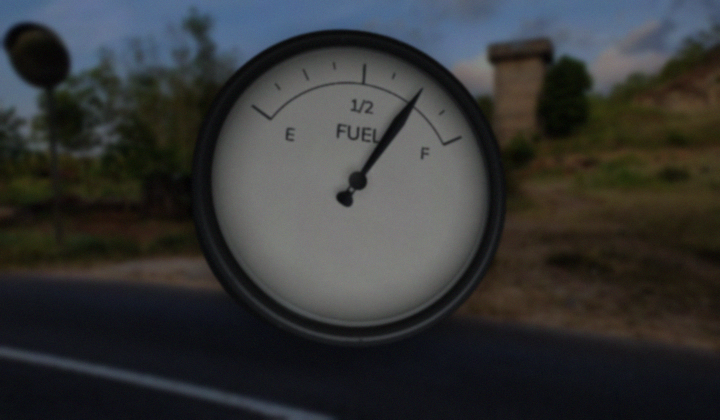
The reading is 0.75
